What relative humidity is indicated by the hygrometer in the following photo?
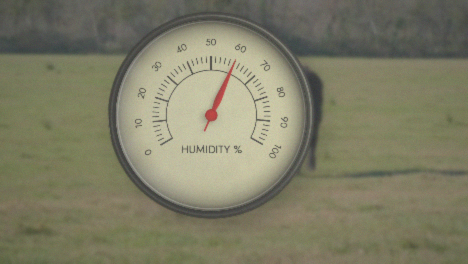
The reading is 60 %
